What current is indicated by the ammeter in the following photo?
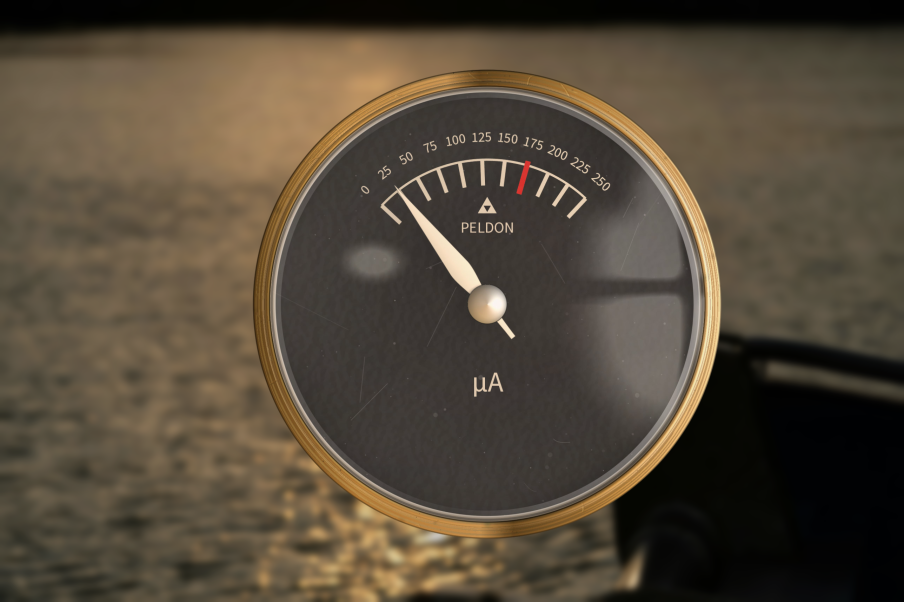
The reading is 25 µA
